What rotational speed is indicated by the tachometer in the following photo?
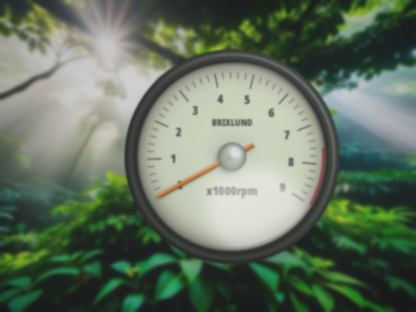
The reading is 0 rpm
